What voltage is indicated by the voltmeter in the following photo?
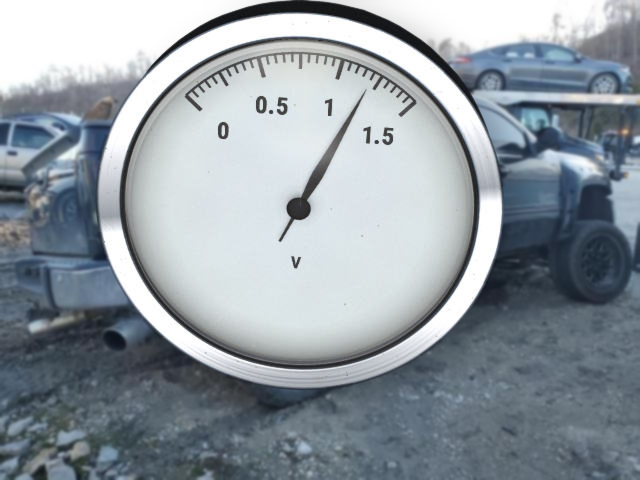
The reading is 1.2 V
